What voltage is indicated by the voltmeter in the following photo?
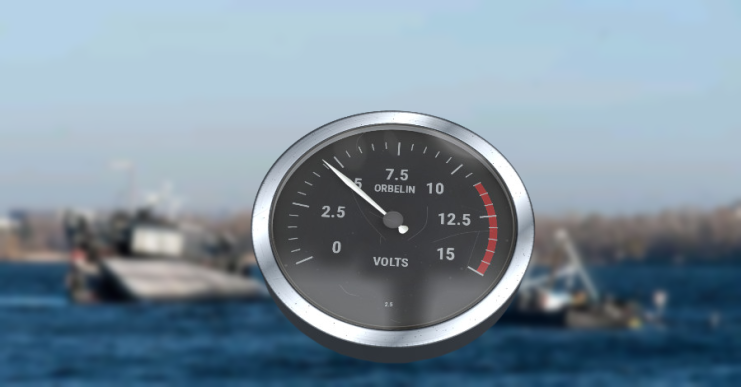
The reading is 4.5 V
